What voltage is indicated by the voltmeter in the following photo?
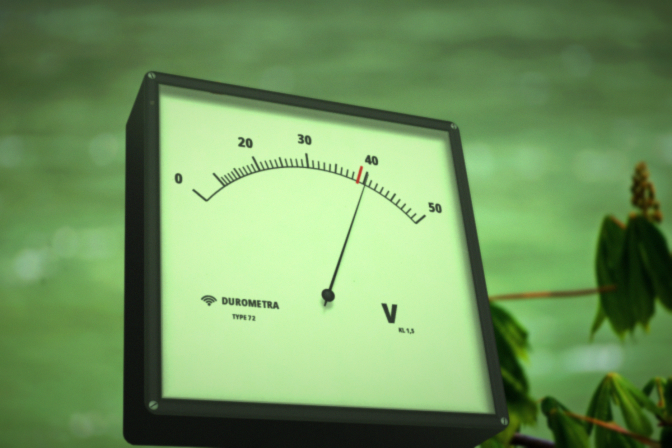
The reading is 40 V
